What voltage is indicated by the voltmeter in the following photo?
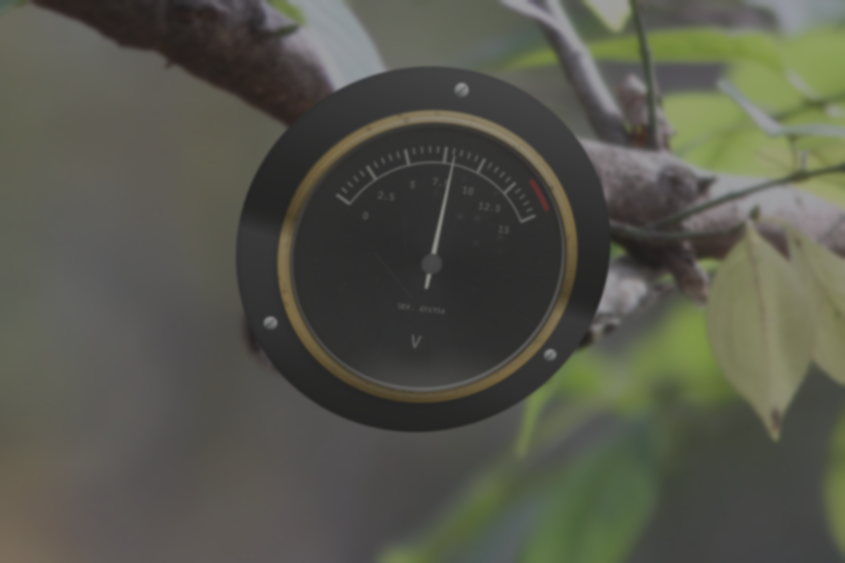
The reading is 8 V
